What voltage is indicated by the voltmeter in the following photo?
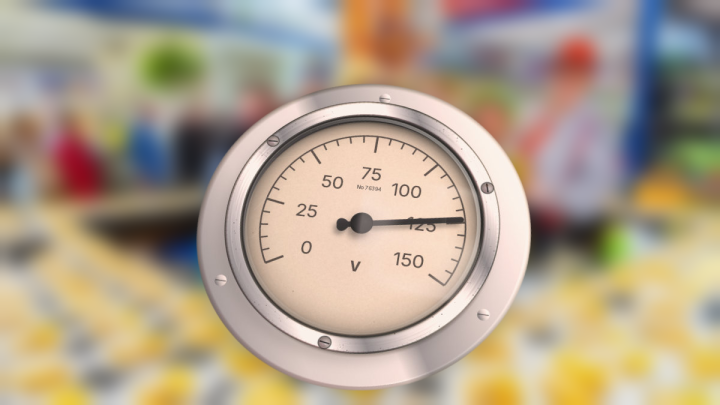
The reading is 125 V
